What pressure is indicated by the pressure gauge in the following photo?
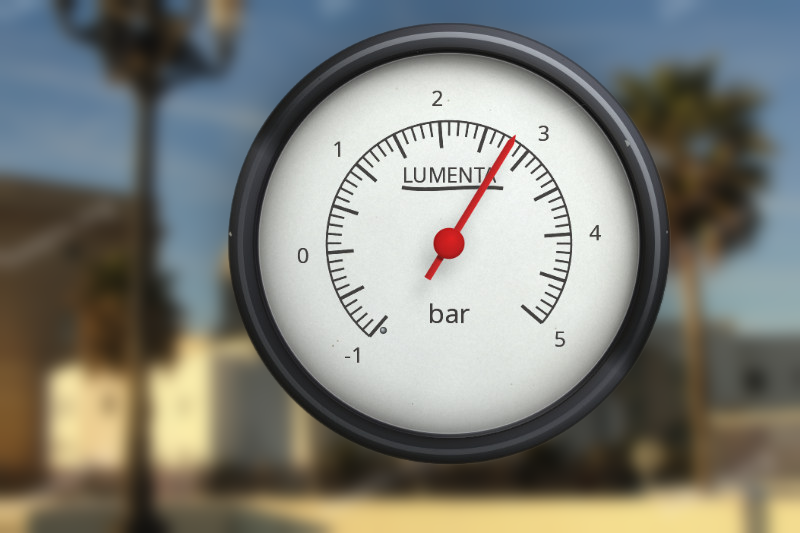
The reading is 2.8 bar
